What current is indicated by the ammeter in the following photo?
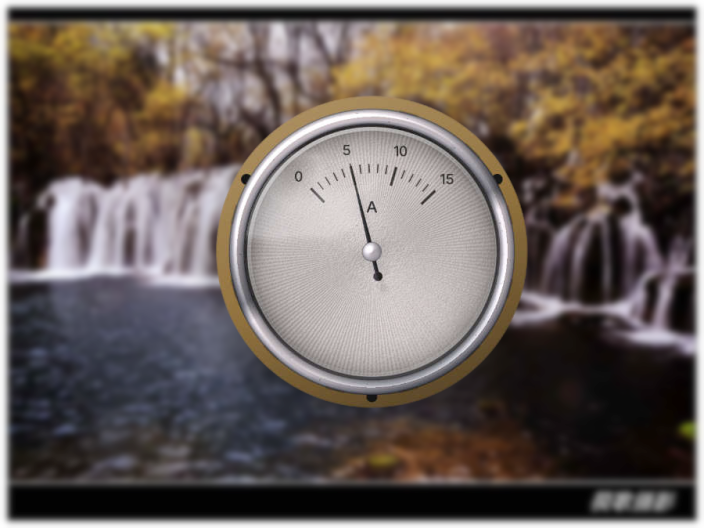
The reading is 5 A
